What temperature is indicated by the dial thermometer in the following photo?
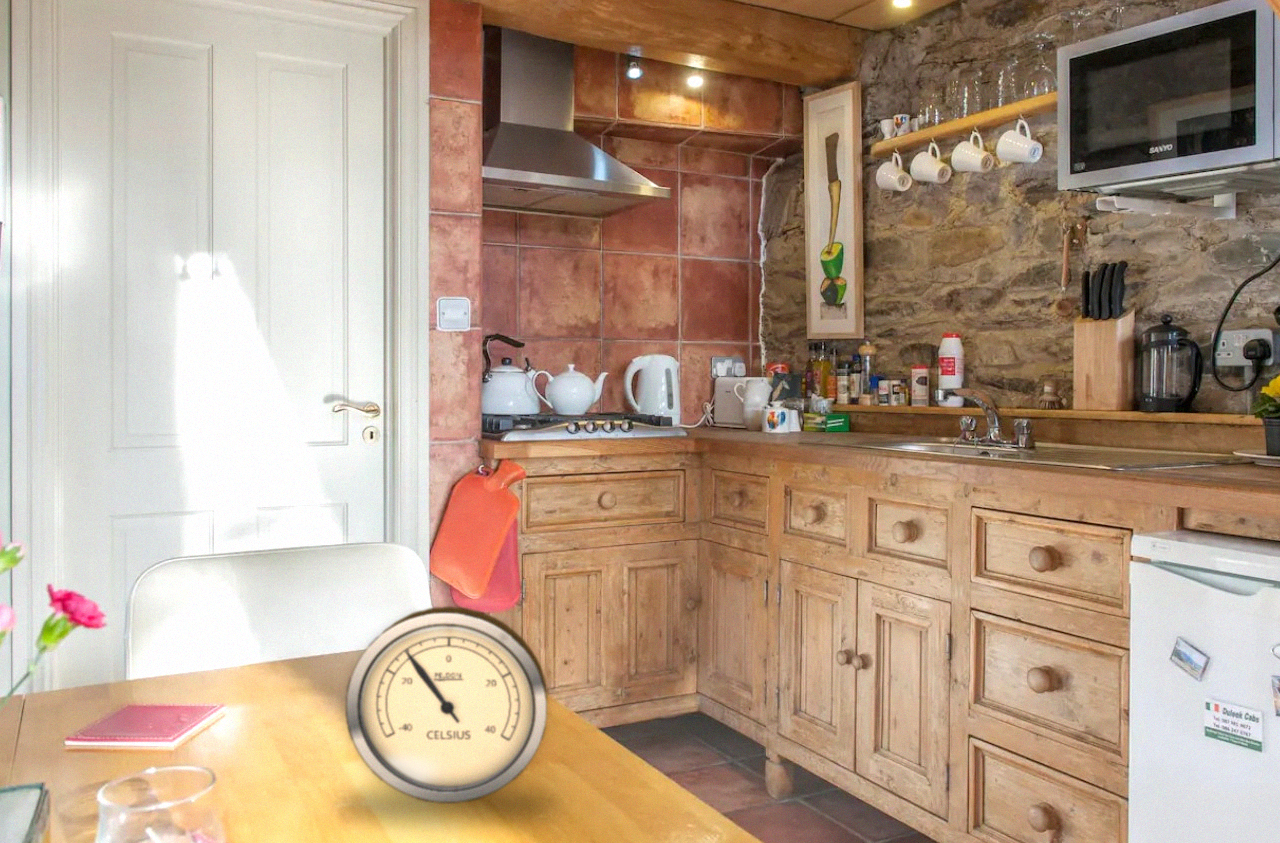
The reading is -12 °C
